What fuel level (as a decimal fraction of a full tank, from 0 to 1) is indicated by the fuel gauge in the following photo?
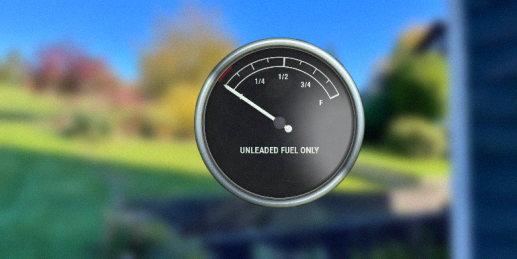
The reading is 0
